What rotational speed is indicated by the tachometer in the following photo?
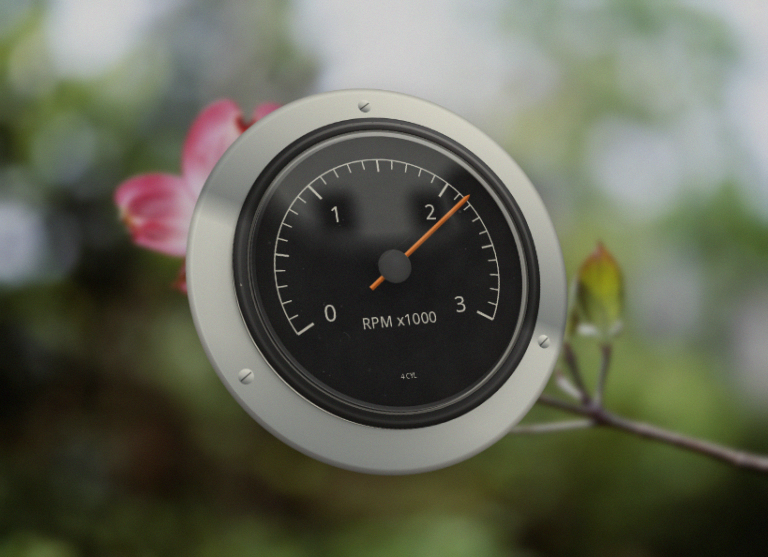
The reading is 2150 rpm
